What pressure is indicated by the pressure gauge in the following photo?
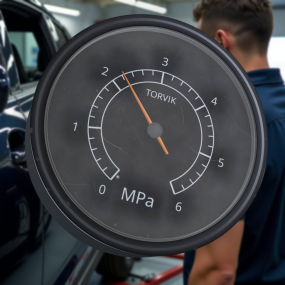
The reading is 2.2 MPa
